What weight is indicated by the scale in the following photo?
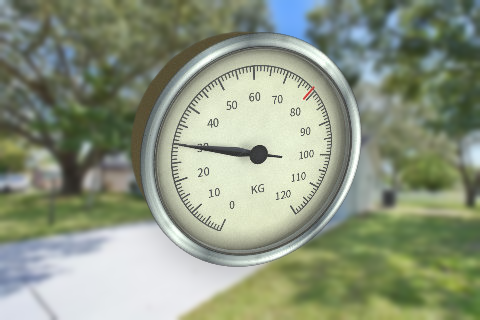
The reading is 30 kg
